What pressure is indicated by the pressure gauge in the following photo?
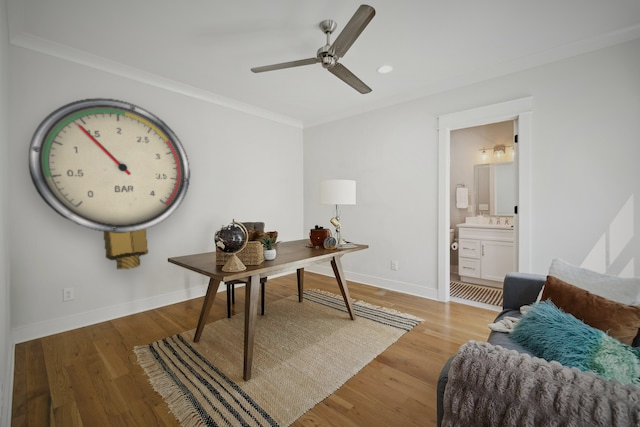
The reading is 1.4 bar
